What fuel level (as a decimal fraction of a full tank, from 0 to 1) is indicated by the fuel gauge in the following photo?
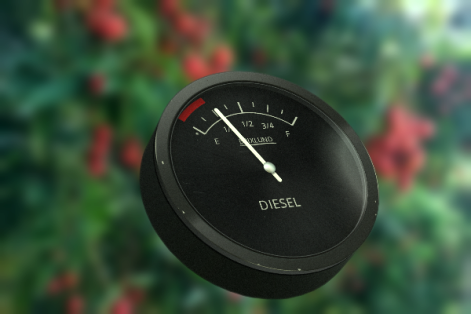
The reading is 0.25
